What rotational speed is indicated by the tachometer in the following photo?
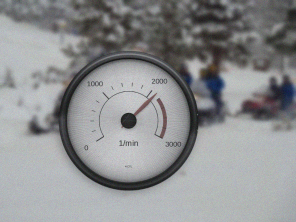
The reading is 2100 rpm
